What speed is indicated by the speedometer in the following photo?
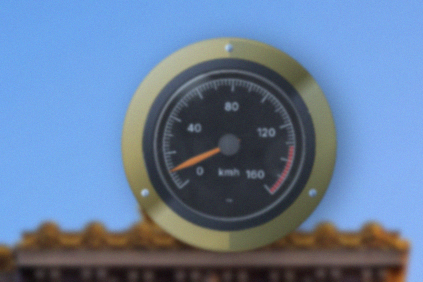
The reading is 10 km/h
